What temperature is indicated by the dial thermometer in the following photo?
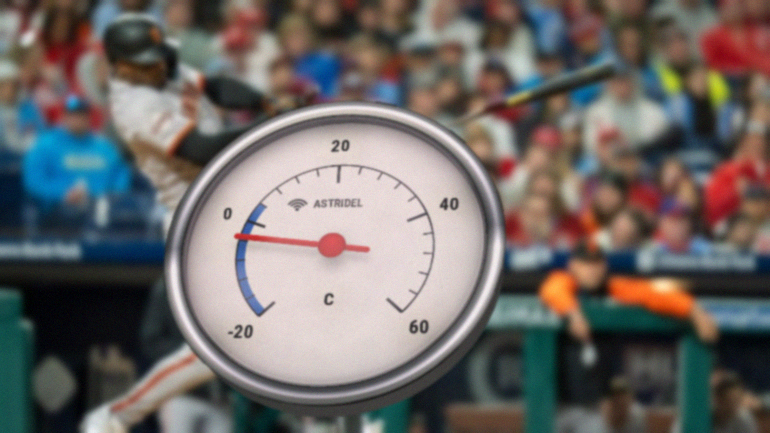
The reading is -4 °C
